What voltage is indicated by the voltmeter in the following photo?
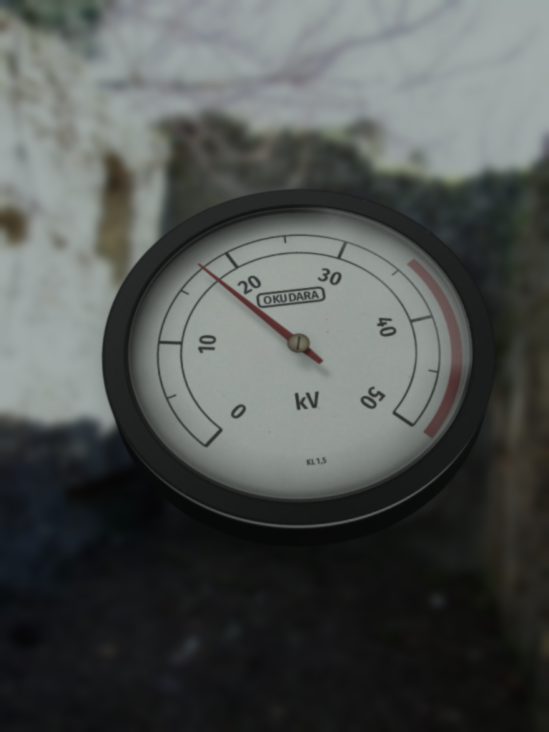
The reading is 17.5 kV
